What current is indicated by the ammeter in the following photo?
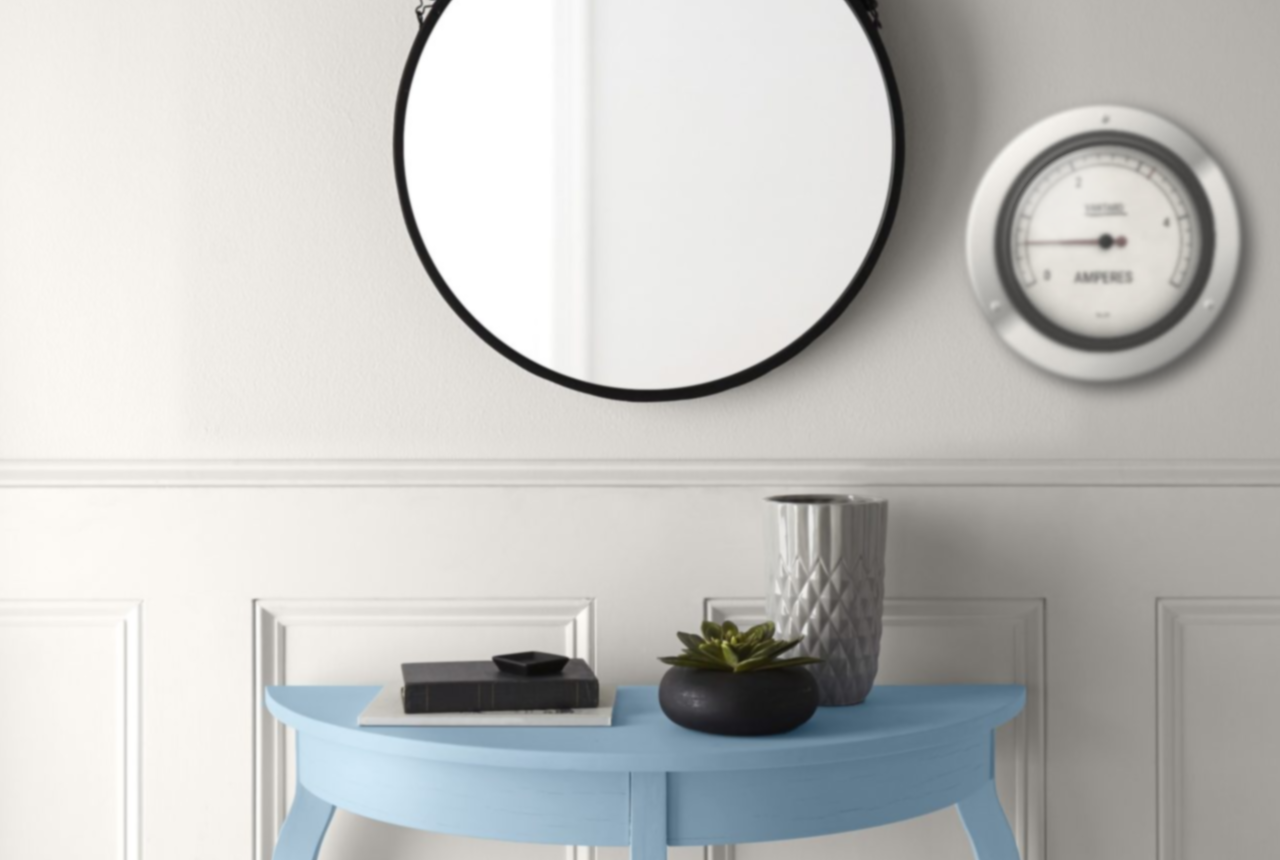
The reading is 0.6 A
